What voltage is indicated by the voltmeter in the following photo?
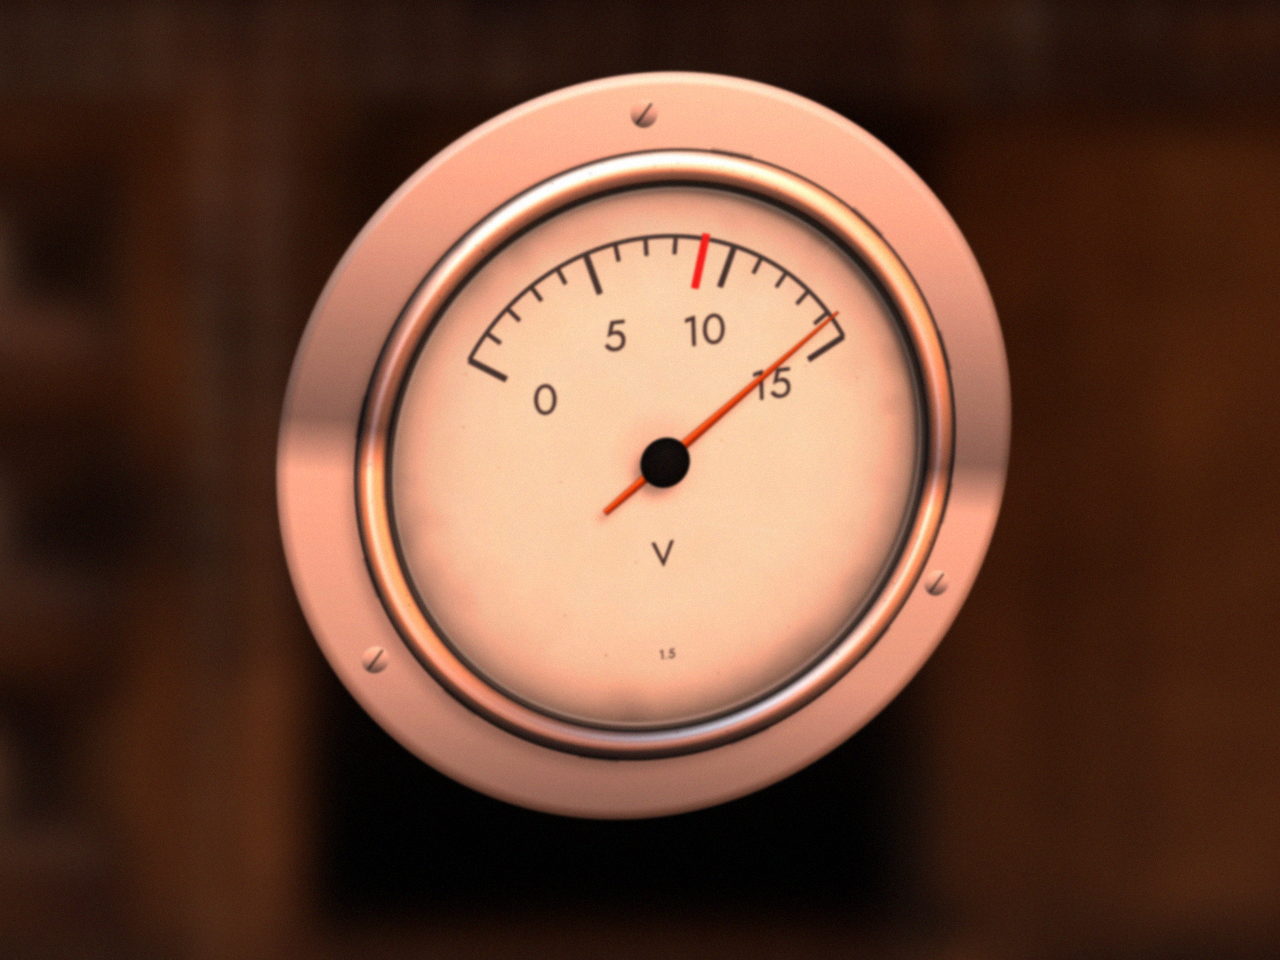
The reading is 14 V
